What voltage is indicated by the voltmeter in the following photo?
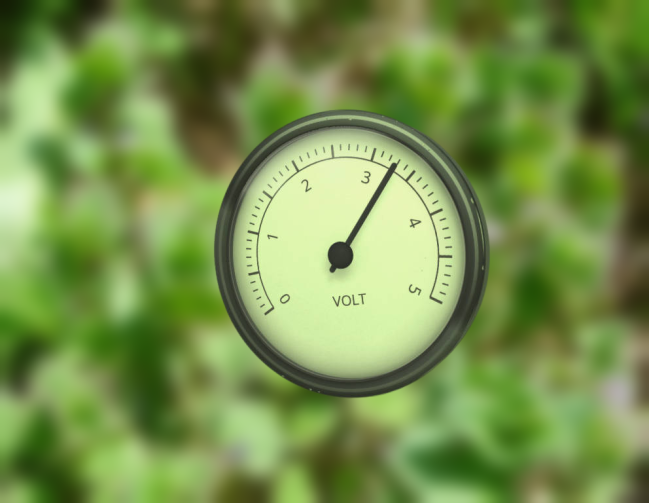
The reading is 3.3 V
